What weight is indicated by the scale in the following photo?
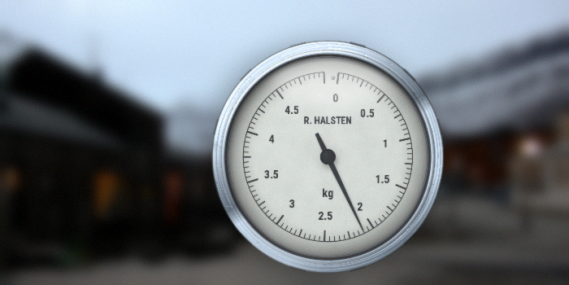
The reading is 2.1 kg
